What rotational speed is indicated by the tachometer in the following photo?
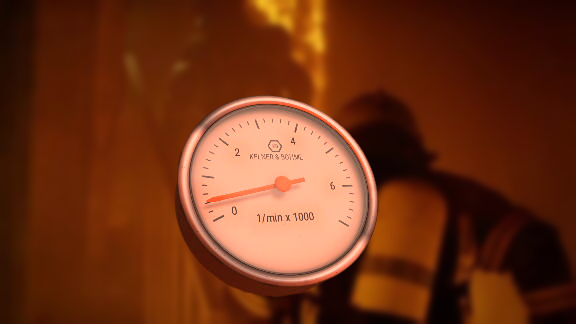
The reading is 400 rpm
